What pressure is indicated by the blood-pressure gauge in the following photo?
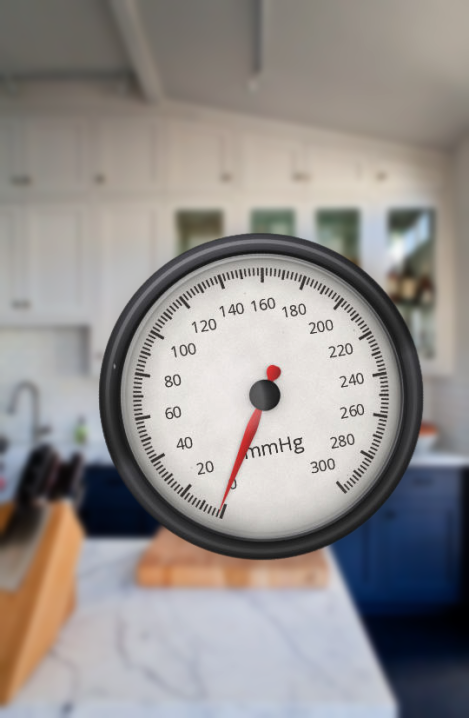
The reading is 2 mmHg
